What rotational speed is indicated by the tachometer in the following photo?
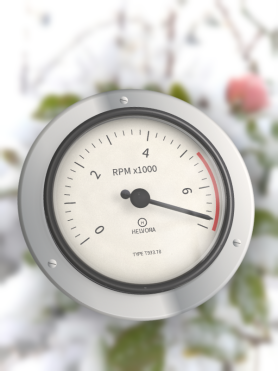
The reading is 6800 rpm
